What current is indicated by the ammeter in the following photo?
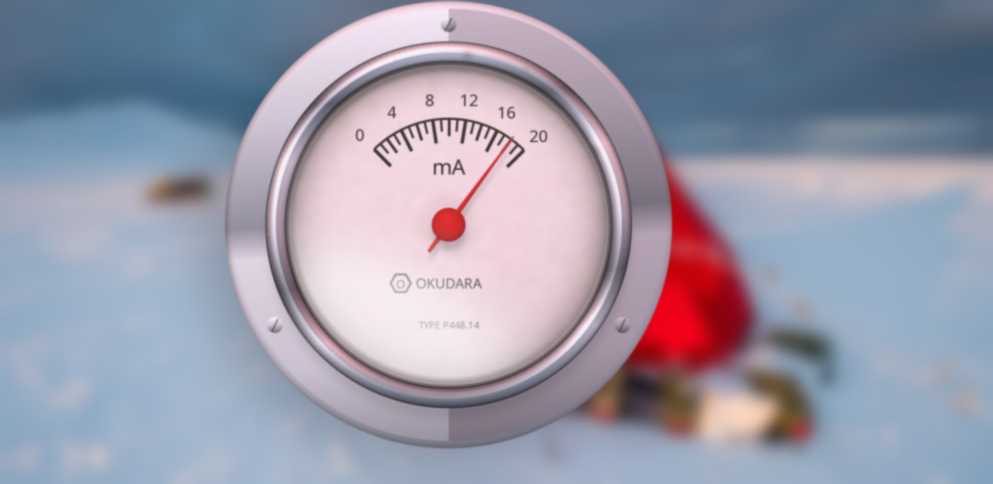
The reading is 18 mA
